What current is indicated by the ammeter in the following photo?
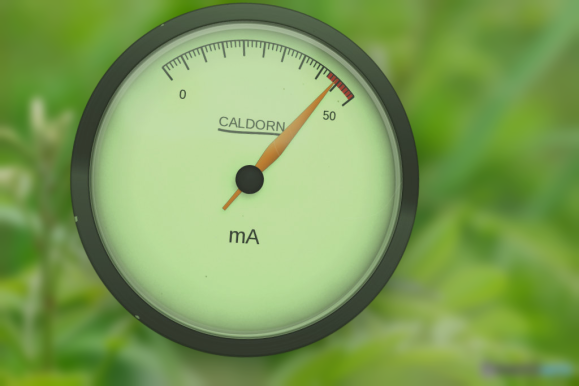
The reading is 44 mA
